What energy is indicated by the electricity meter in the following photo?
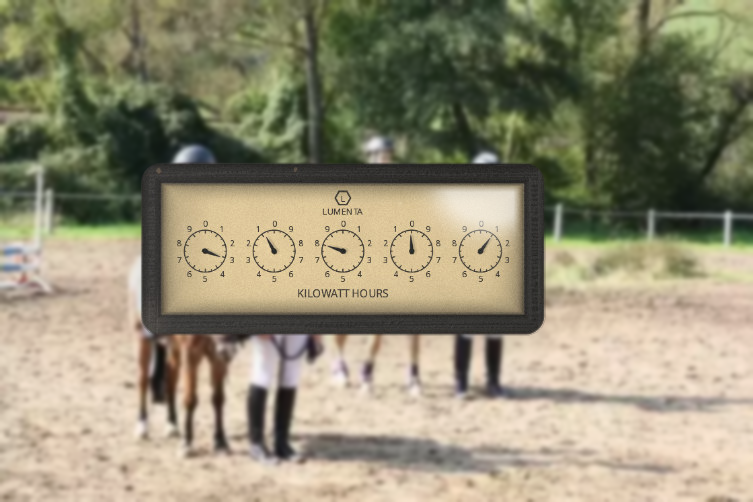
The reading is 30801 kWh
